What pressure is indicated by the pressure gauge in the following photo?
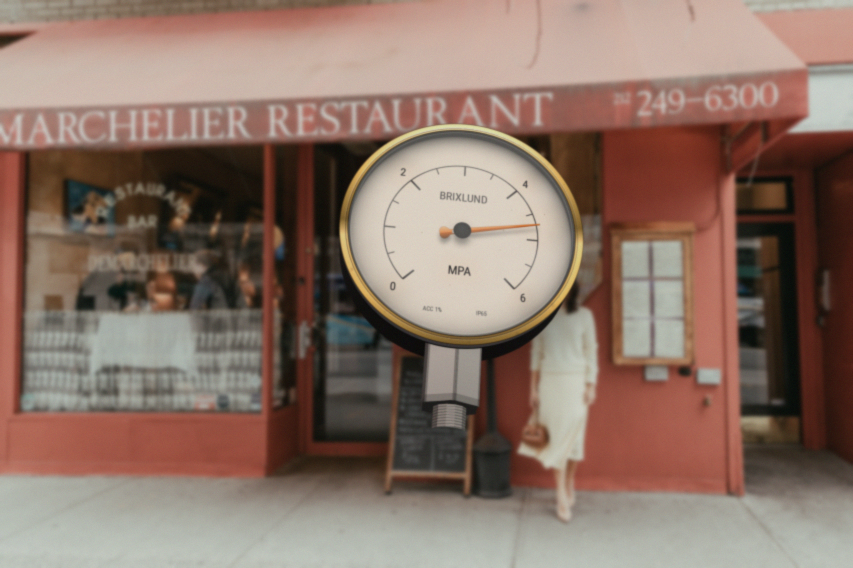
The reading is 4.75 MPa
